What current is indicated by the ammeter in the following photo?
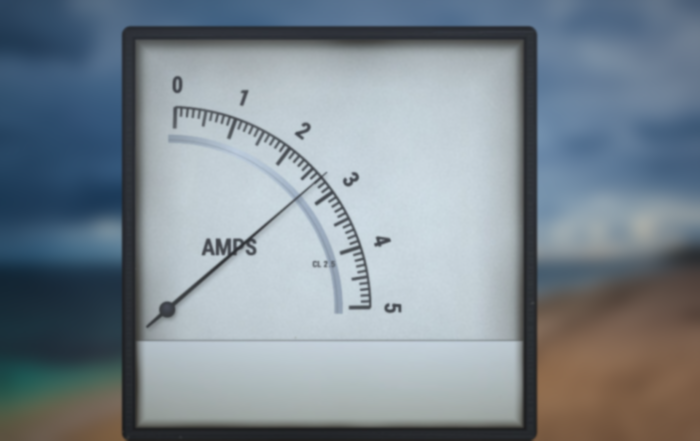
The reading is 2.7 A
